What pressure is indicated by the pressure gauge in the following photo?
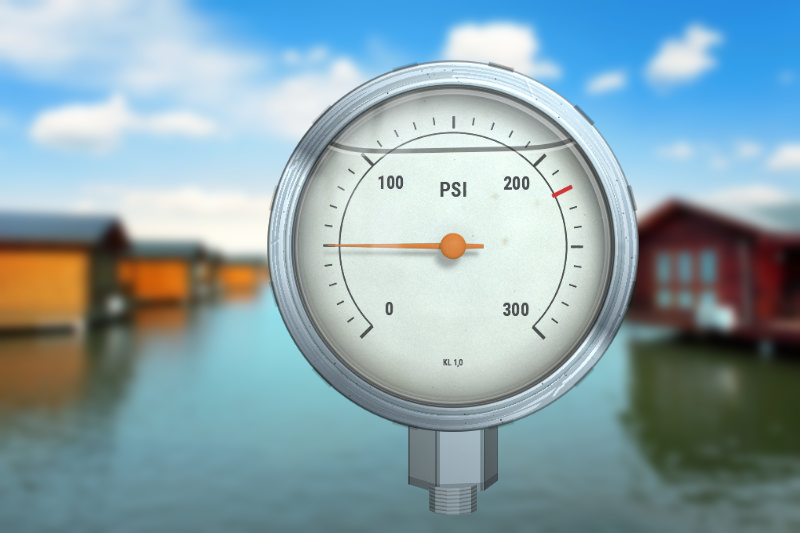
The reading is 50 psi
